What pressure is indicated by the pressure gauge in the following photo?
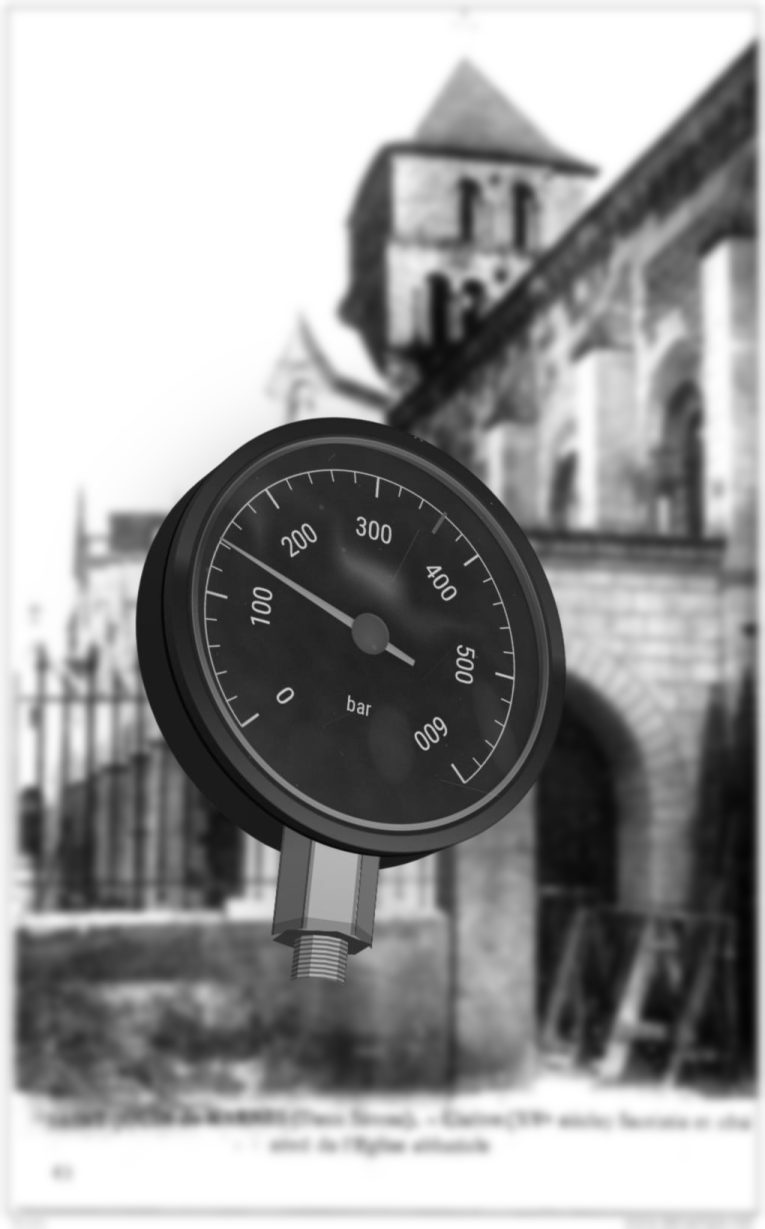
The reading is 140 bar
